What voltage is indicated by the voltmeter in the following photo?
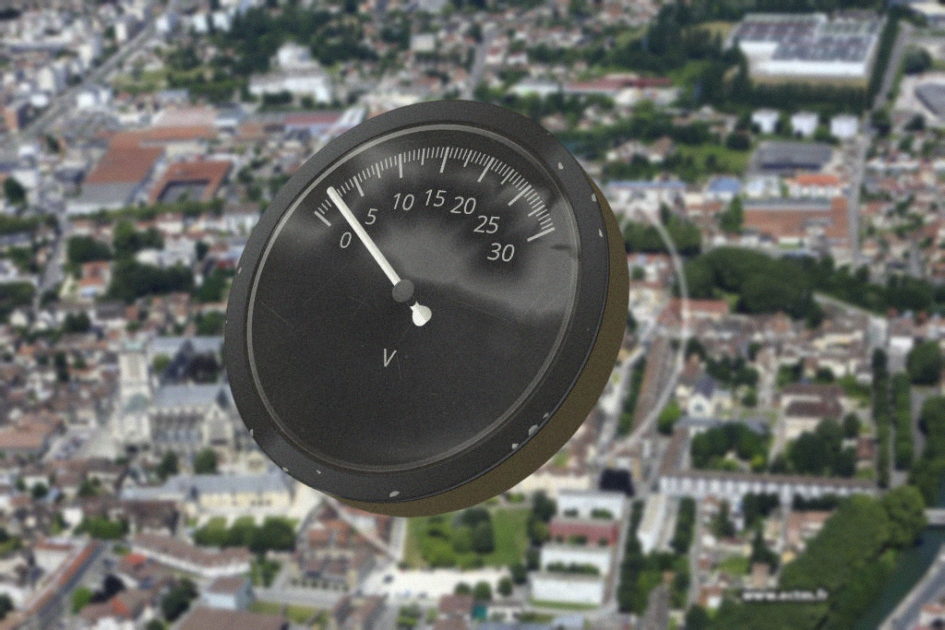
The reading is 2.5 V
